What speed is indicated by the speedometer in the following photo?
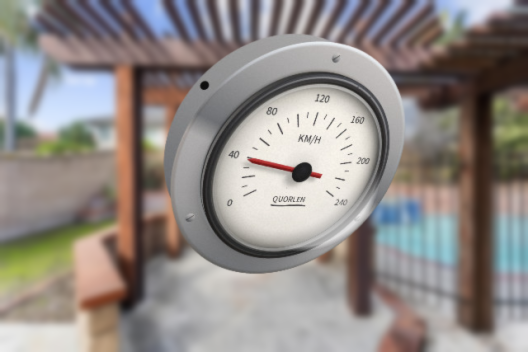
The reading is 40 km/h
